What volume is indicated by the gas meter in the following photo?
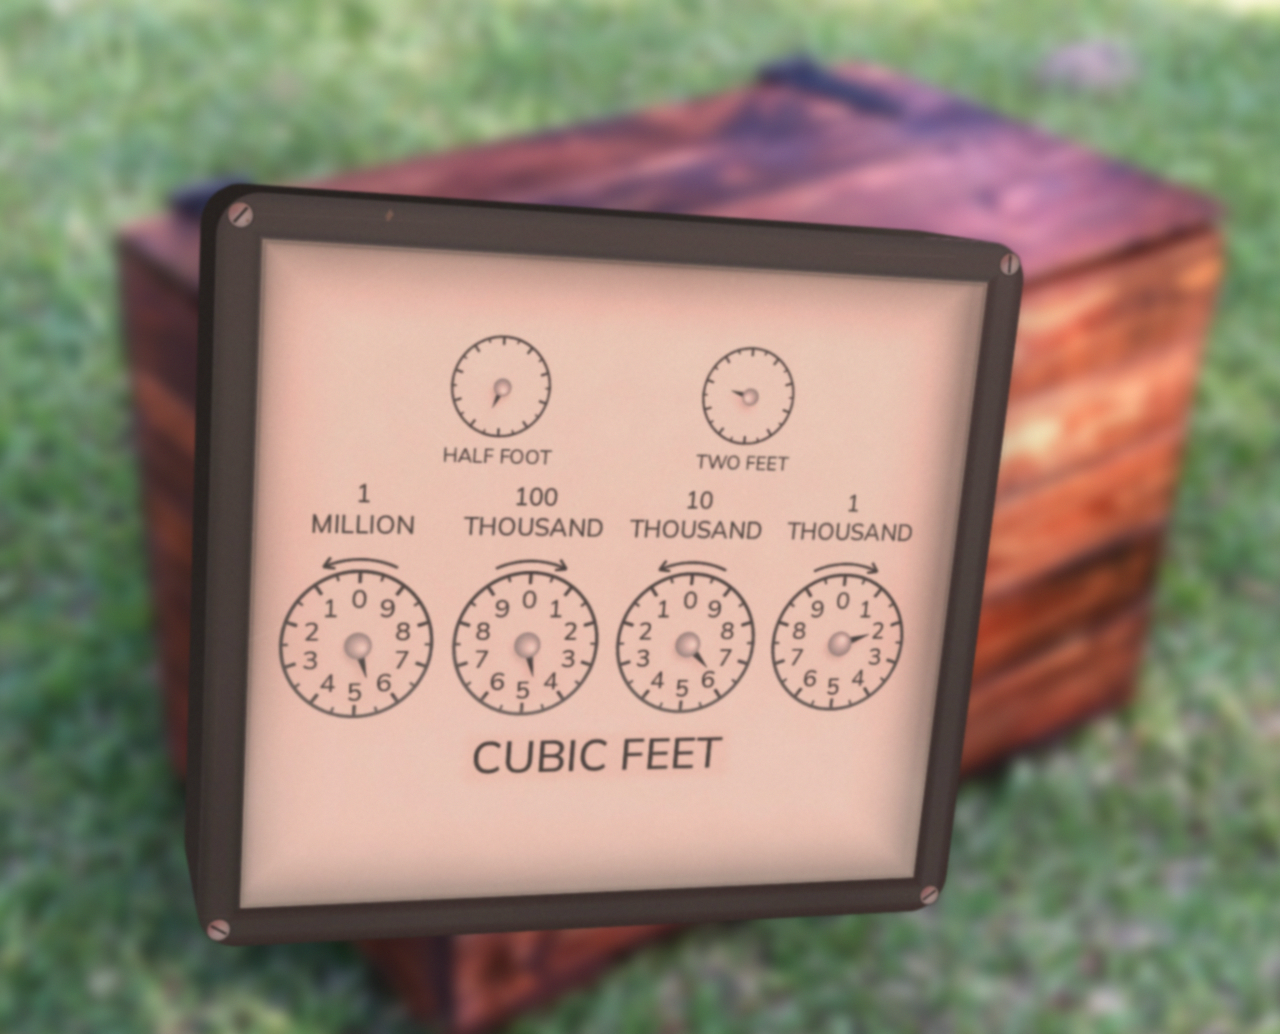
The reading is 546200 ft³
